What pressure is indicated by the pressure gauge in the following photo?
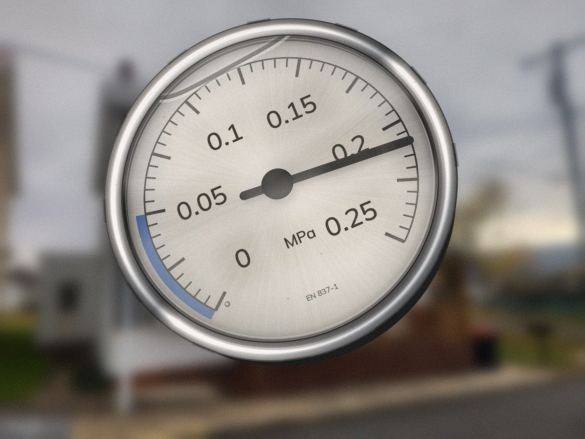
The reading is 0.21 MPa
